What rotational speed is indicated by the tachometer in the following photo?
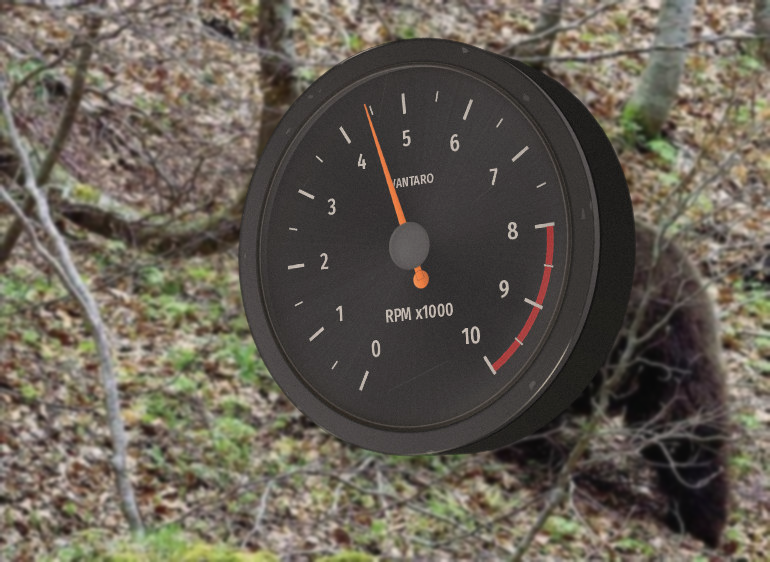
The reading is 4500 rpm
